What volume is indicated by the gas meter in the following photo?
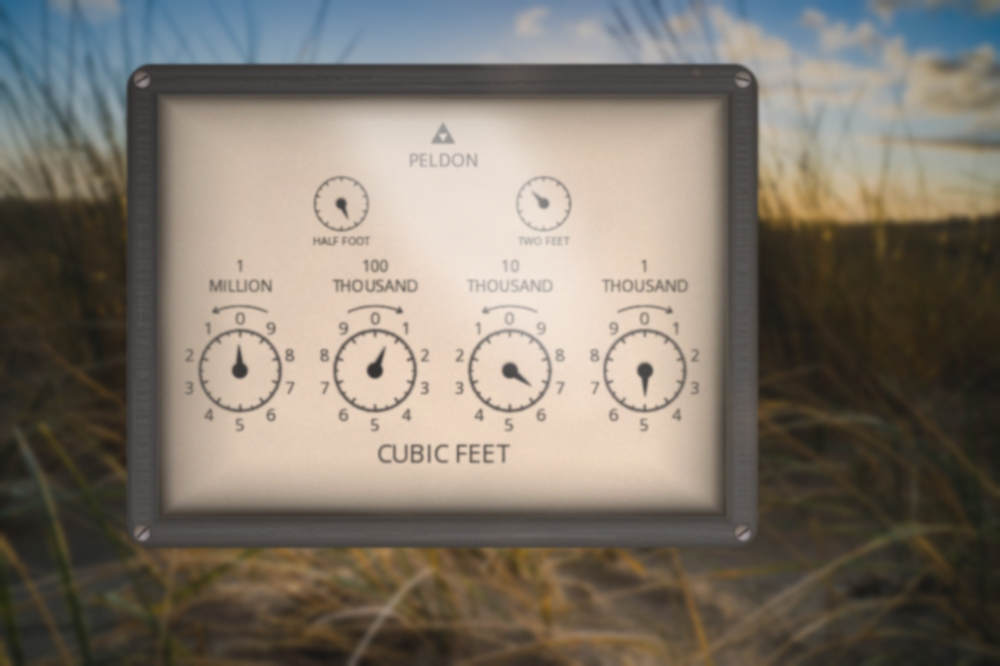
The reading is 6500 ft³
